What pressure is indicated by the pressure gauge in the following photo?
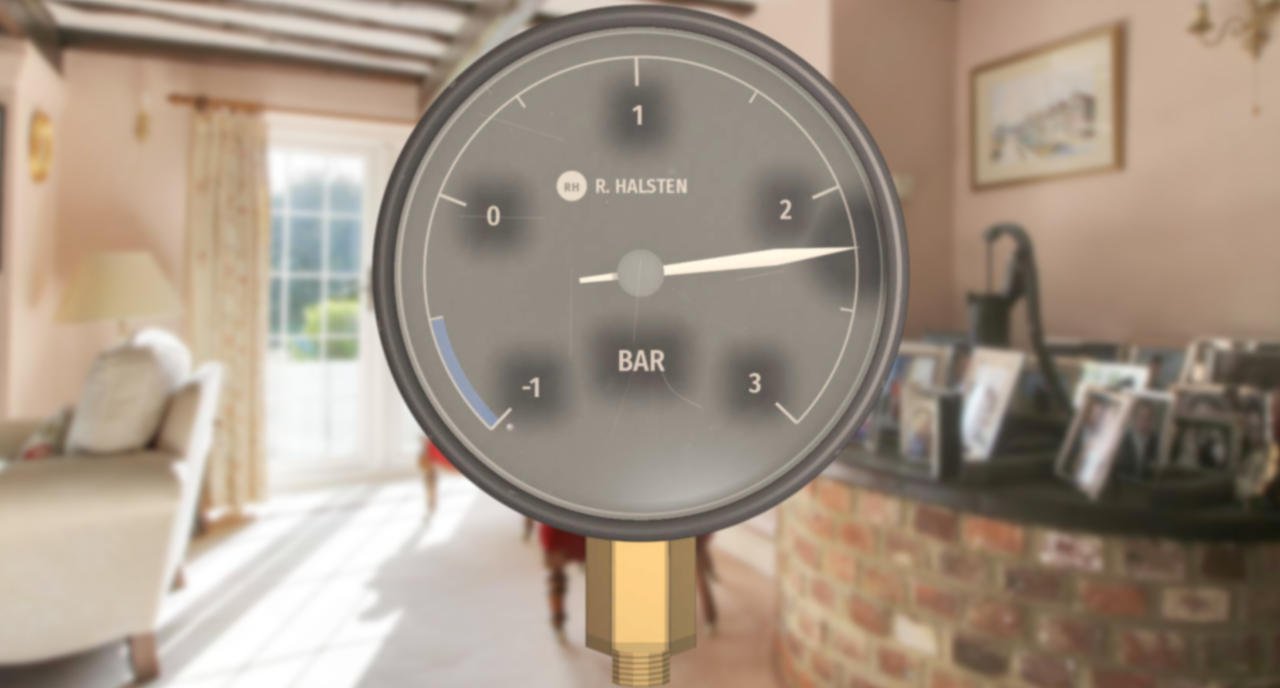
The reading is 2.25 bar
